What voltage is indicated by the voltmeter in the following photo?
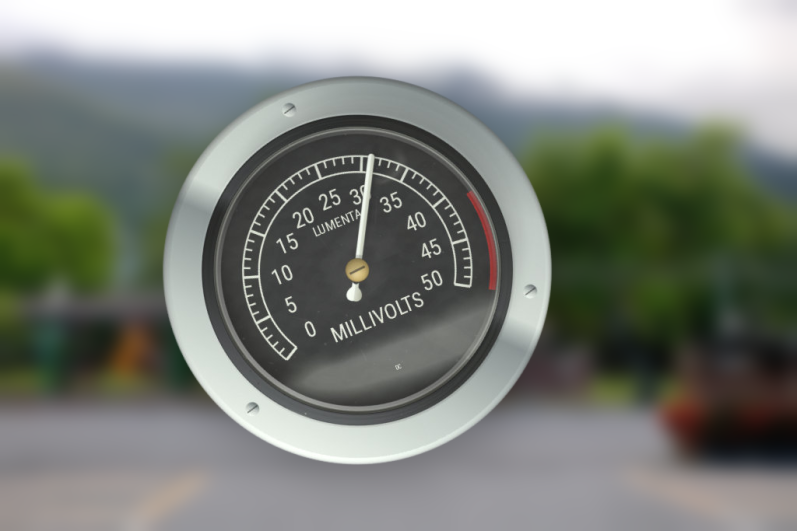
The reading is 31 mV
